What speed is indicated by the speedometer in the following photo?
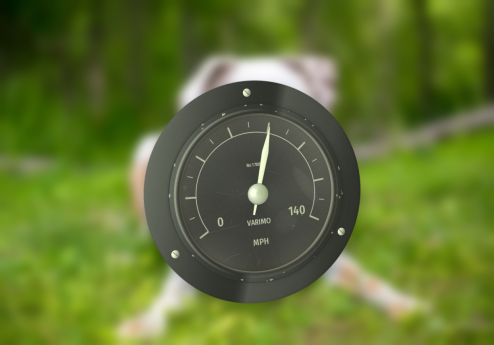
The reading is 80 mph
